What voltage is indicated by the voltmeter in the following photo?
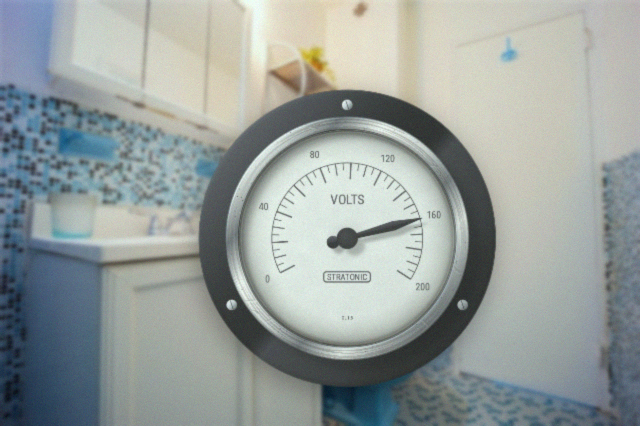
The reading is 160 V
